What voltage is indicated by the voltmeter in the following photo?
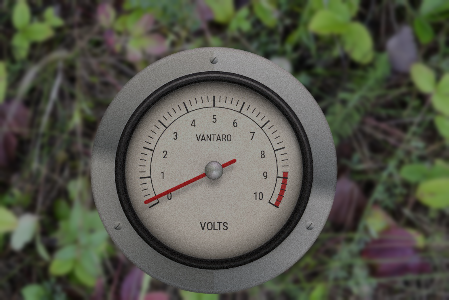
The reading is 0.2 V
